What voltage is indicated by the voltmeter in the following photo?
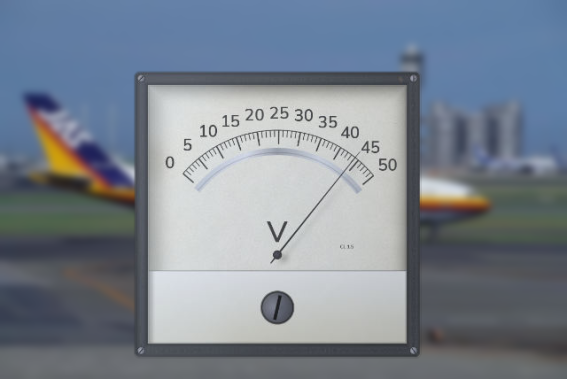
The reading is 44 V
